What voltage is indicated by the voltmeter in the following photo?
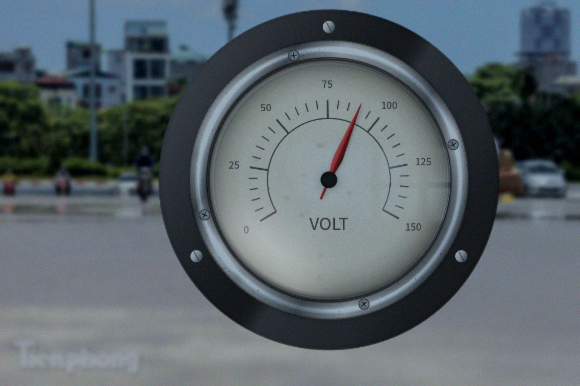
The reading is 90 V
